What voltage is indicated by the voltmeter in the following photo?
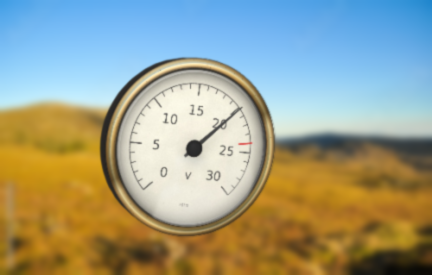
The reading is 20 V
